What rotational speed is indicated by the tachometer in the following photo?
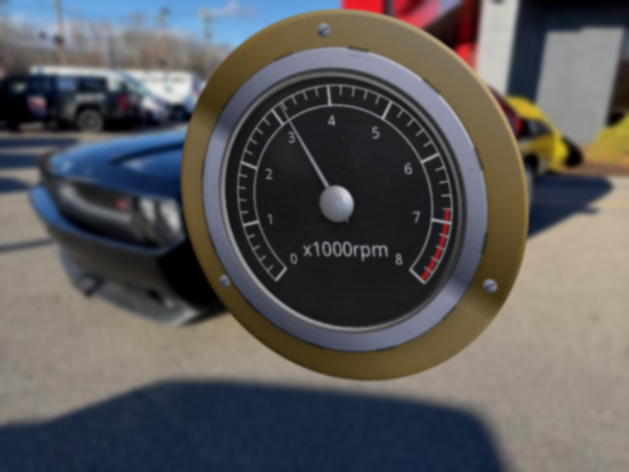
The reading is 3200 rpm
